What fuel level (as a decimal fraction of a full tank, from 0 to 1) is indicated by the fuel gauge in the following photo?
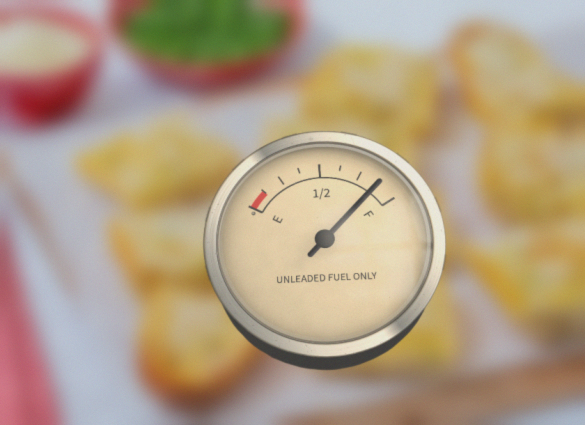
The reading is 0.875
